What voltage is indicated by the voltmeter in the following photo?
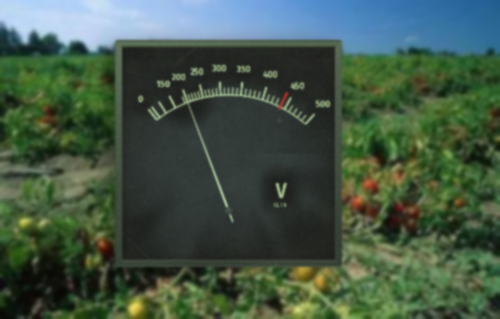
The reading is 200 V
